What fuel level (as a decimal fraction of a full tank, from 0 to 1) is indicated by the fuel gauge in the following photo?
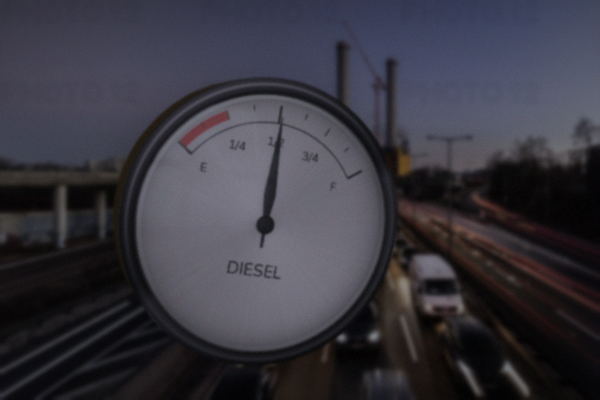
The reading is 0.5
